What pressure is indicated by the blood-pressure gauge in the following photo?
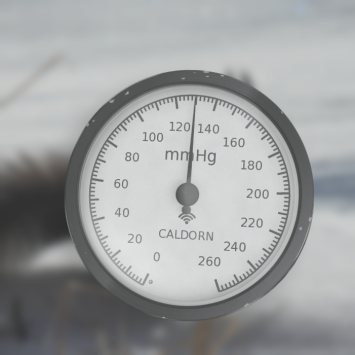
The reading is 130 mmHg
